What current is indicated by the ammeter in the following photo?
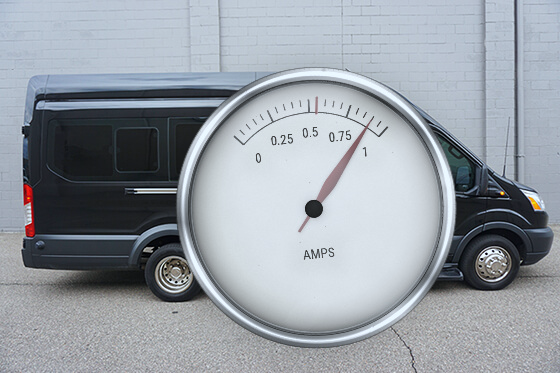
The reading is 0.9 A
